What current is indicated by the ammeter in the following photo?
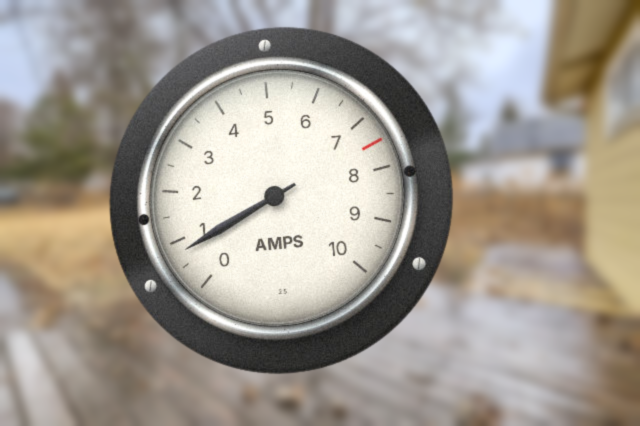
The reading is 0.75 A
